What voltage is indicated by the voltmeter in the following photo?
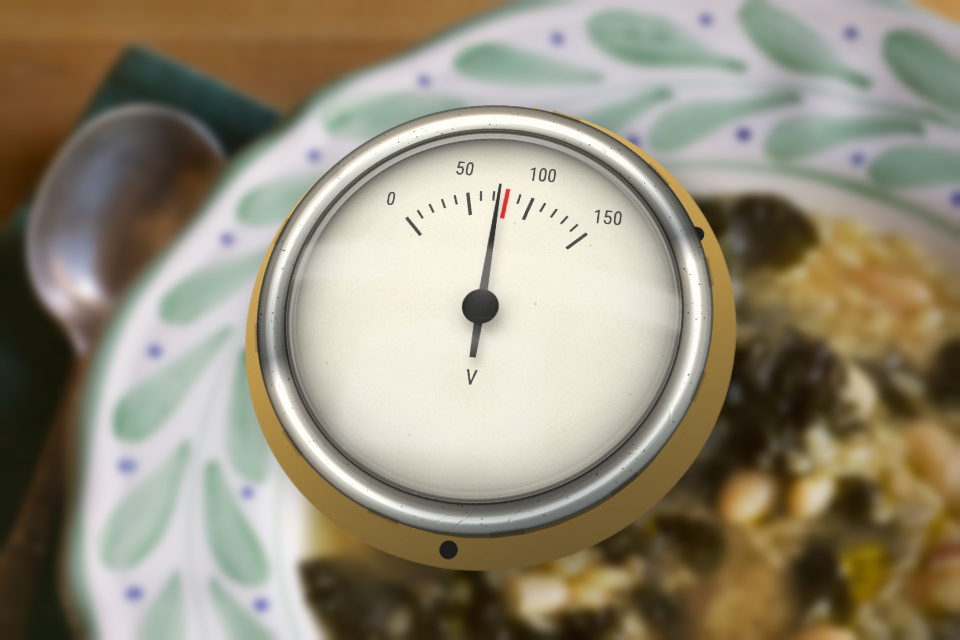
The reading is 75 V
